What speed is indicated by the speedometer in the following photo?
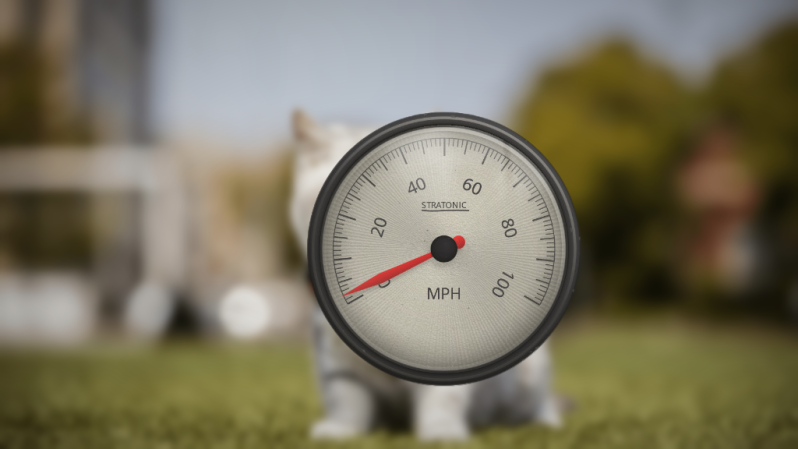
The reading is 2 mph
